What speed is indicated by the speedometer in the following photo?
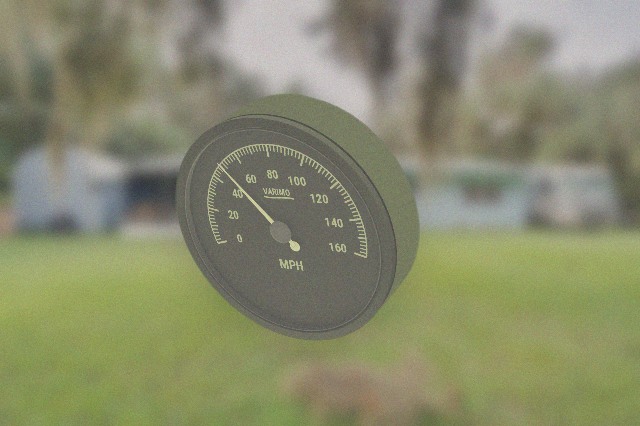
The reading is 50 mph
